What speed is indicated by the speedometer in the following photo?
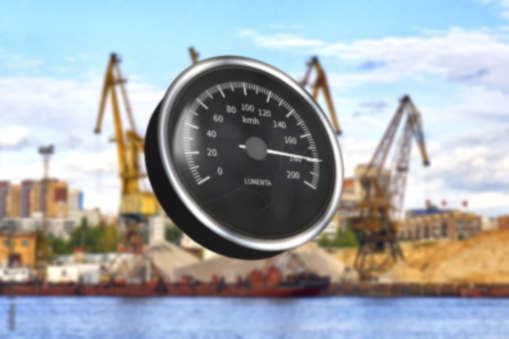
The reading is 180 km/h
